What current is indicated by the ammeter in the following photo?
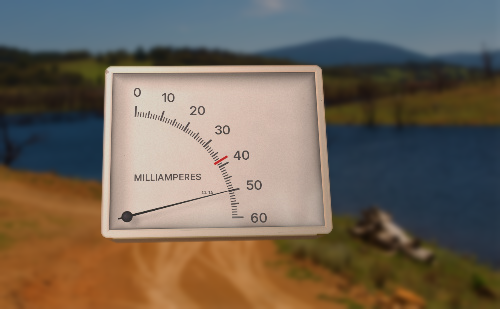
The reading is 50 mA
